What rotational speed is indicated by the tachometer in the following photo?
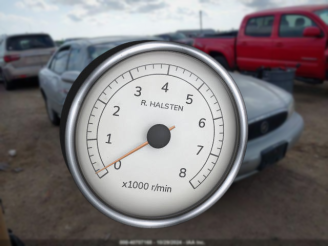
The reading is 200 rpm
